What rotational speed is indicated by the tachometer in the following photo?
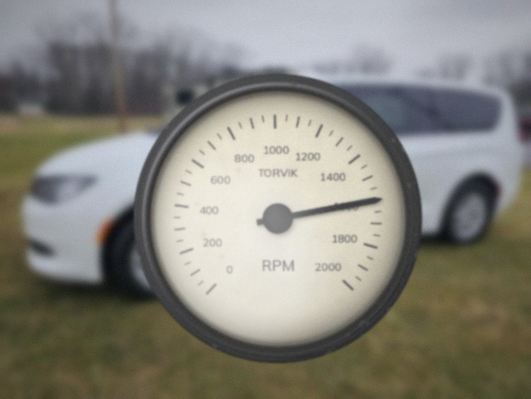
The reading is 1600 rpm
